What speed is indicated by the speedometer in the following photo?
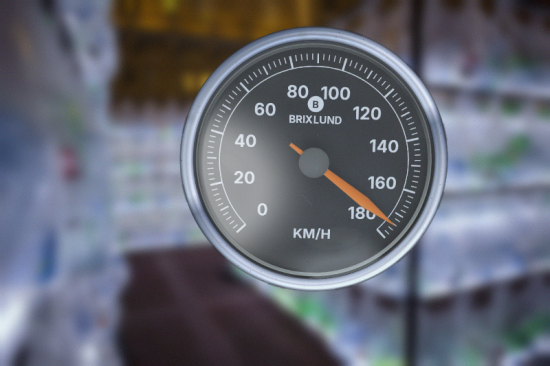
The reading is 174 km/h
